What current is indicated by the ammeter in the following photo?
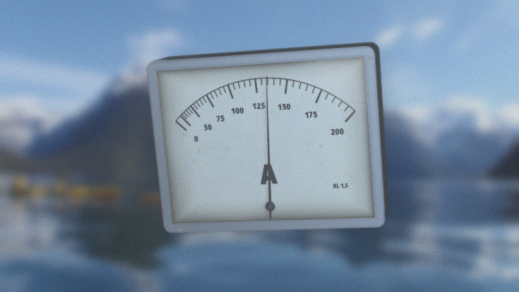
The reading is 135 A
